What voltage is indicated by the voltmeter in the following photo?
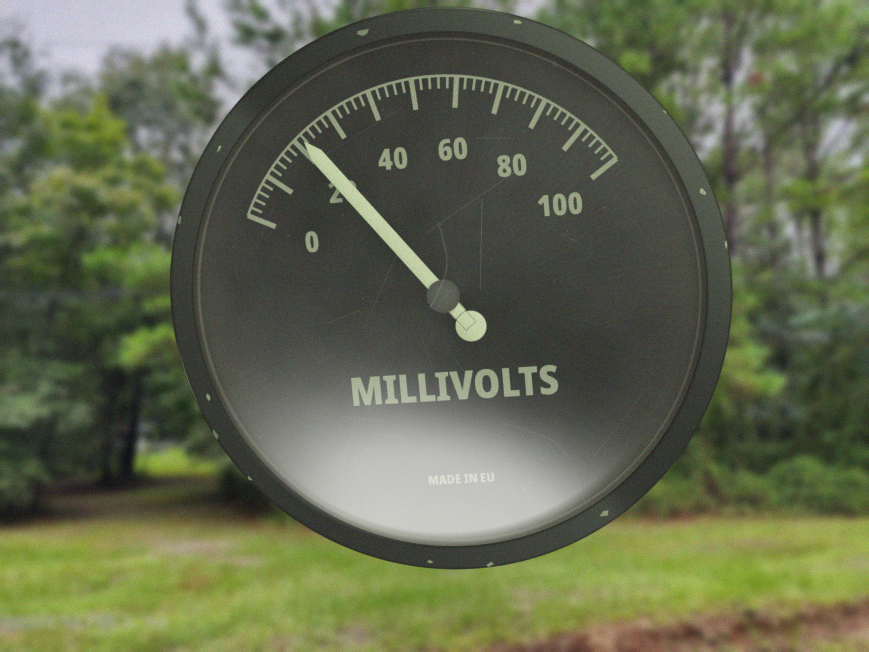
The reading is 22 mV
